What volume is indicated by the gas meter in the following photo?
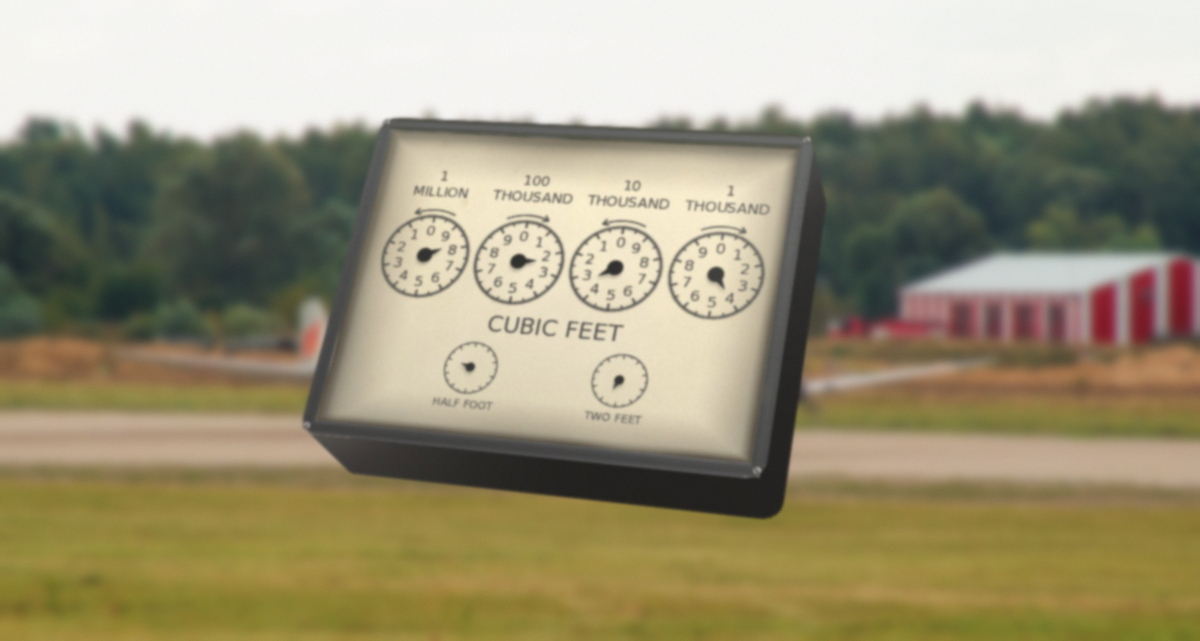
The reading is 823400 ft³
